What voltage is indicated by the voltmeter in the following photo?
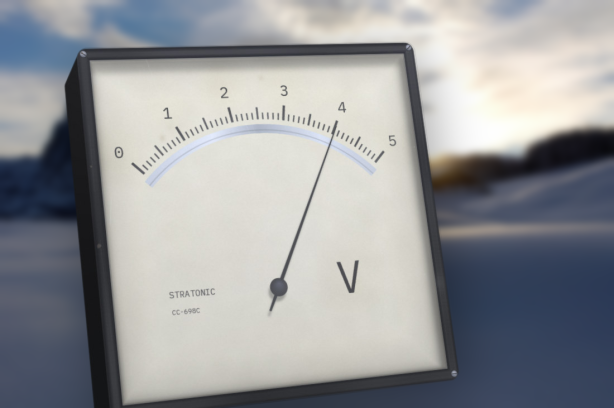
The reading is 4 V
